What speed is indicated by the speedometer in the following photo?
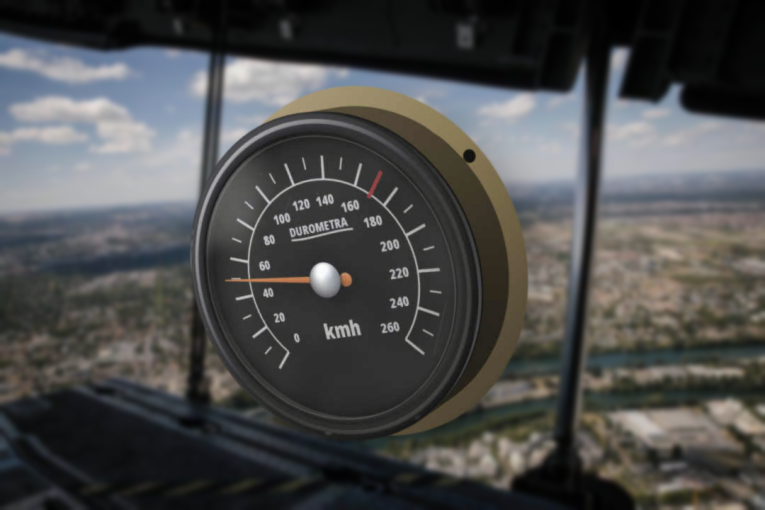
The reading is 50 km/h
